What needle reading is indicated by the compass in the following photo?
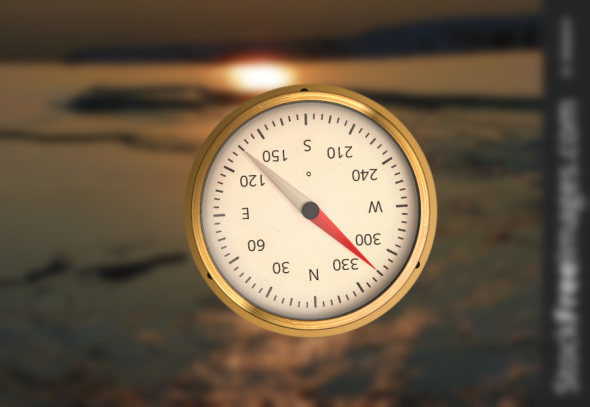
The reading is 315 °
